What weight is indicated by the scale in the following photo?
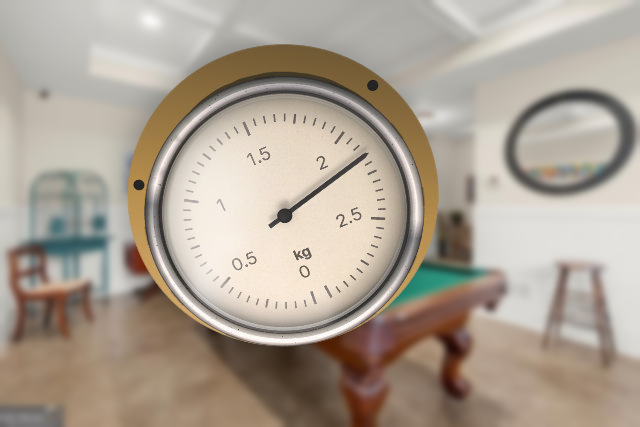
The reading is 2.15 kg
